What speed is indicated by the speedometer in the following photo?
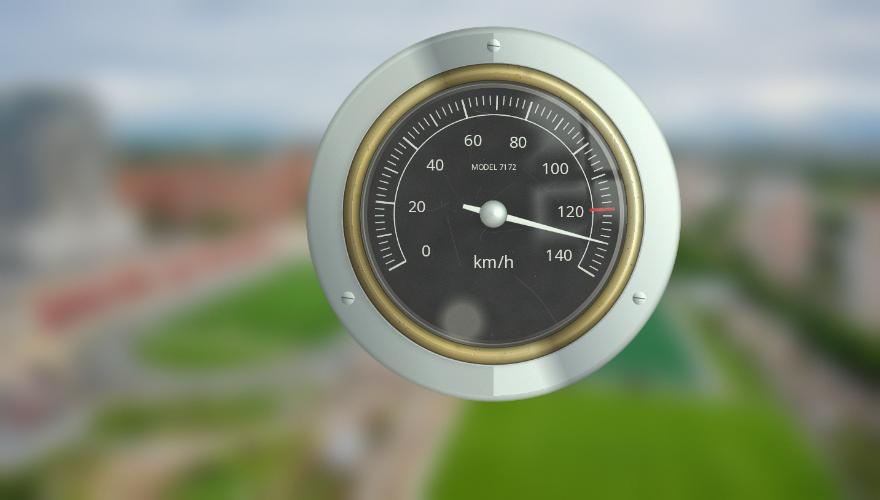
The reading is 130 km/h
